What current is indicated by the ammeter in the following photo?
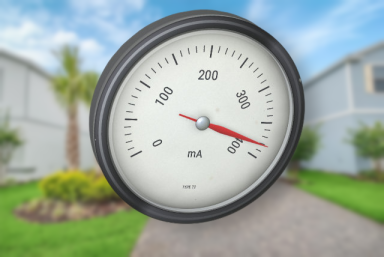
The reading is 380 mA
